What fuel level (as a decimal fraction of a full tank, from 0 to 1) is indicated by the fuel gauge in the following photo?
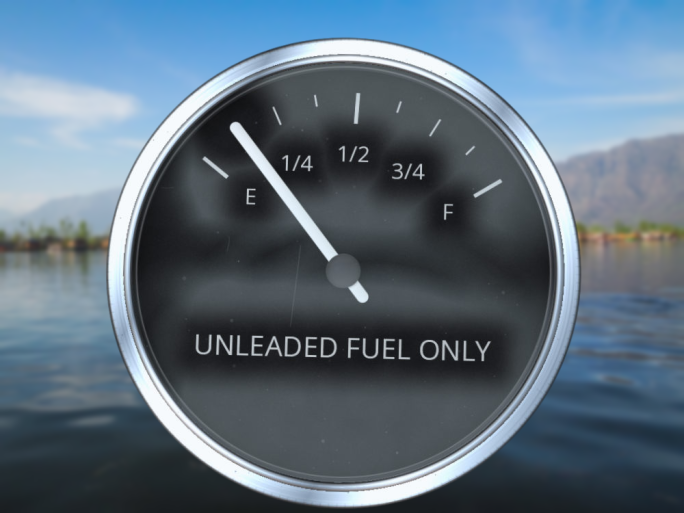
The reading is 0.125
